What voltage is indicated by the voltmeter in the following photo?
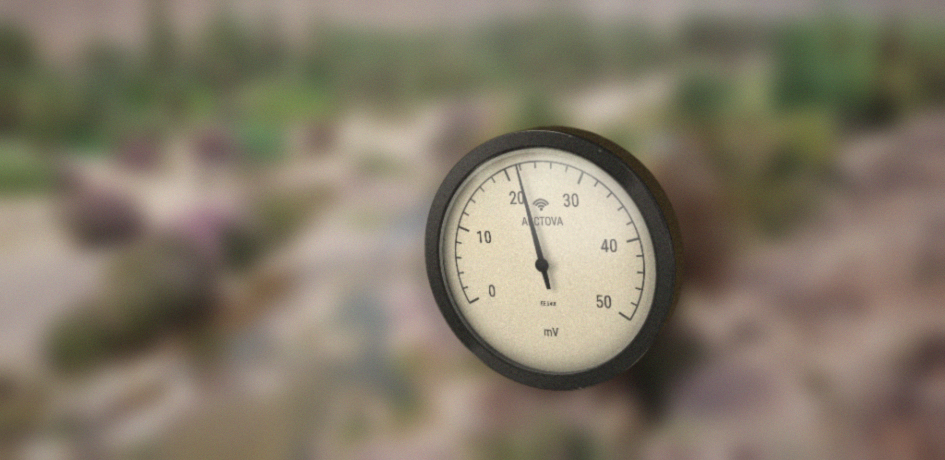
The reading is 22 mV
